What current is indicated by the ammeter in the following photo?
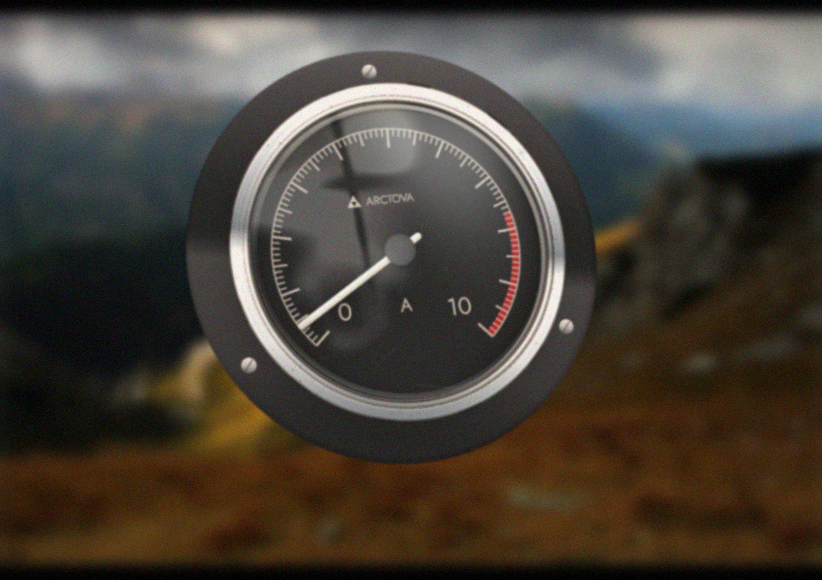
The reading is 0.4 A
